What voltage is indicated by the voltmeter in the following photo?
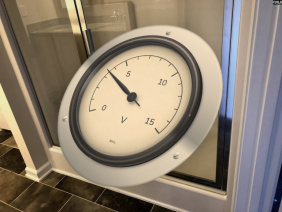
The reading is 3.5 V
